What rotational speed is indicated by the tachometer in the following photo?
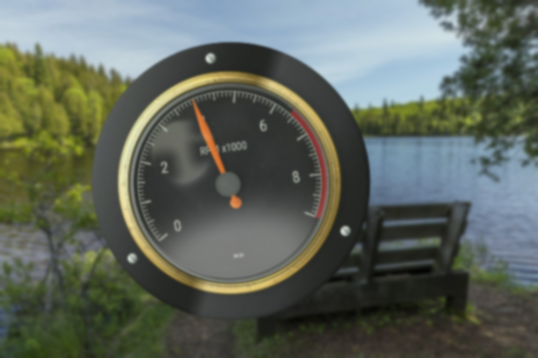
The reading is 4000 rpm
